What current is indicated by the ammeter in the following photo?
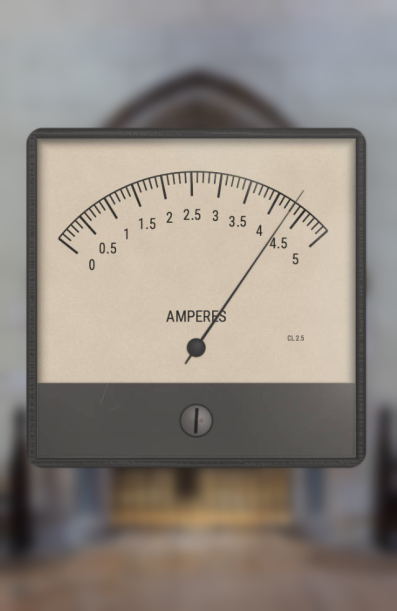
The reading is 4.3 A
